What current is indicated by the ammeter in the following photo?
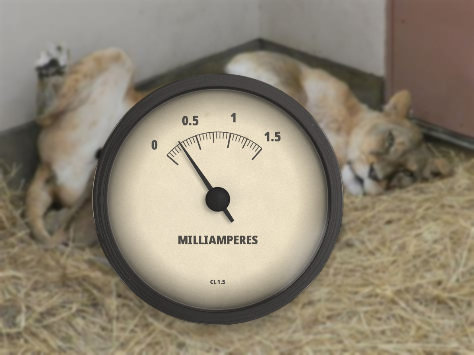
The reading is 0.25 mA
